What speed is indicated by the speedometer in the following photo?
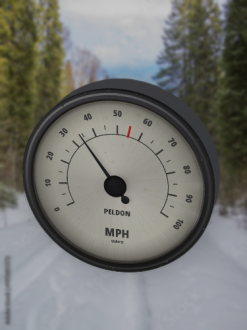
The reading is 35 mph
